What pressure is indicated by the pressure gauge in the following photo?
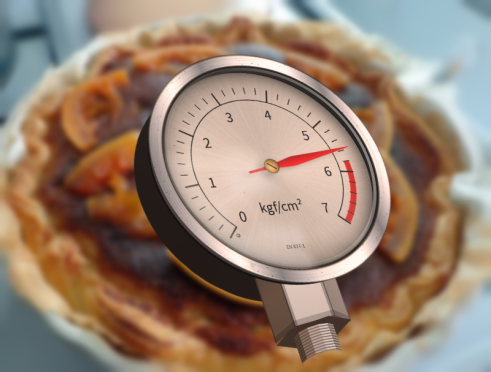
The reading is 5.6 kg/cm²
